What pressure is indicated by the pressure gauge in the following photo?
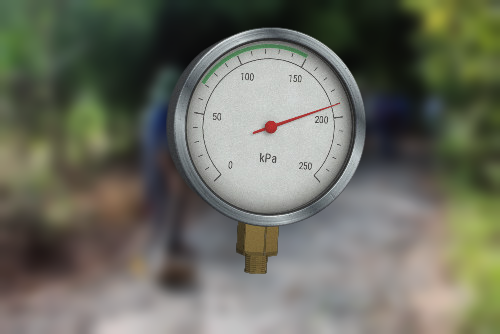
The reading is 190 kPa
